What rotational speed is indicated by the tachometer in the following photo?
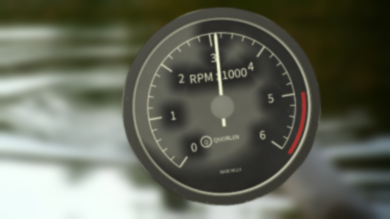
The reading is 3100 rpm
